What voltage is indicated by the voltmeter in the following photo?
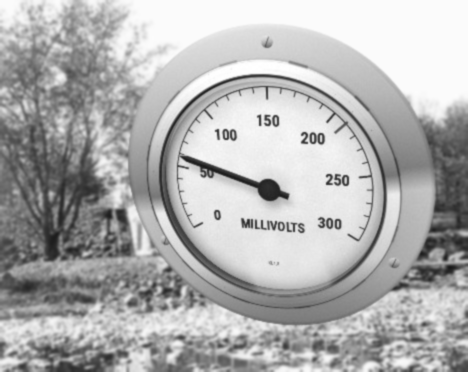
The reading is 60 mV
